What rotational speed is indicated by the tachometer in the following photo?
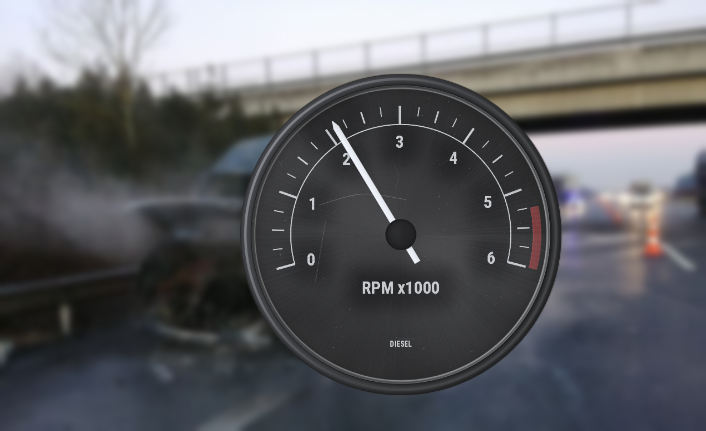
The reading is 2125 rpm
